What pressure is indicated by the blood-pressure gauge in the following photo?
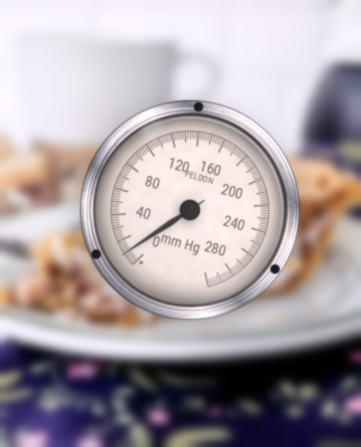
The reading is 10 mmHg
